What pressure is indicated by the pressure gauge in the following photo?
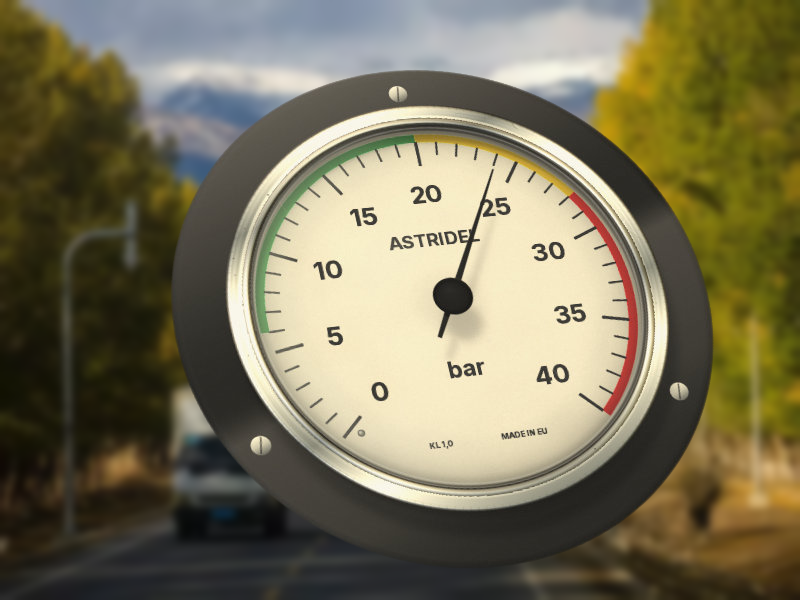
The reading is 24 bar
